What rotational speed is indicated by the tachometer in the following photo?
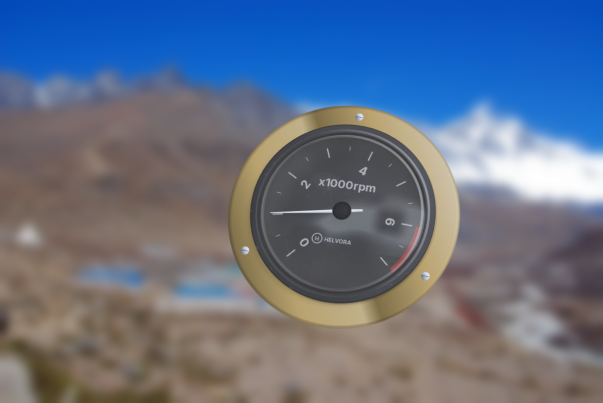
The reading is 1000 rpm
